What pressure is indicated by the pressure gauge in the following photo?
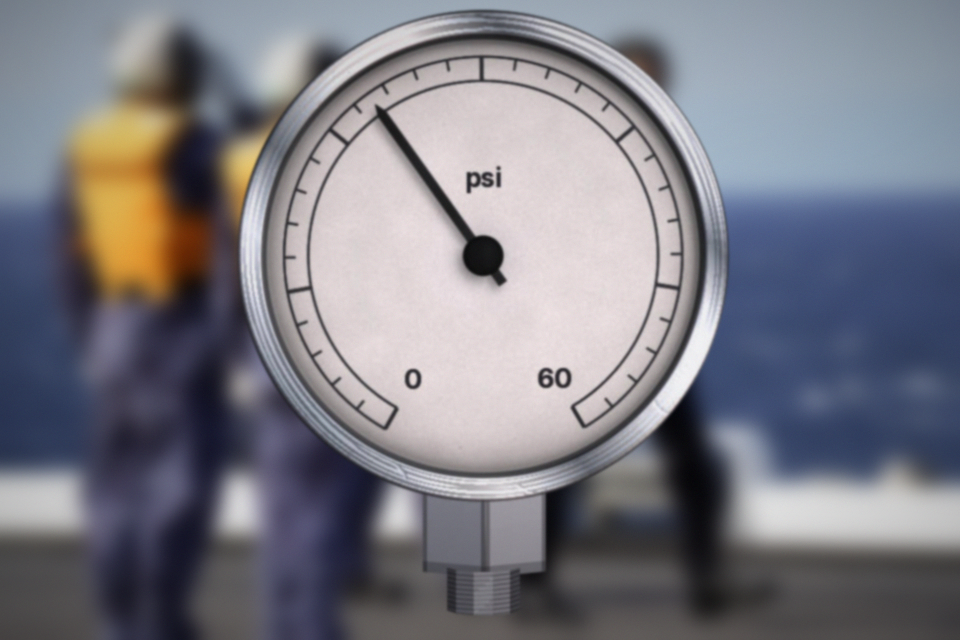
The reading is 23 psi
